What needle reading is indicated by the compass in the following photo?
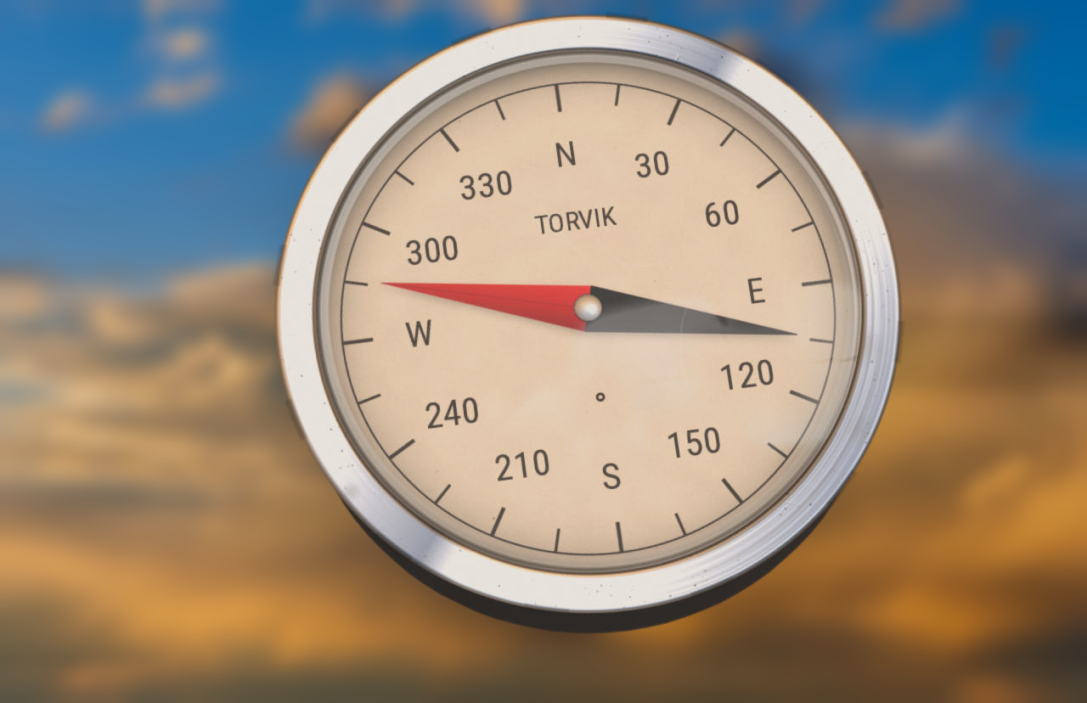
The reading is 285 °
